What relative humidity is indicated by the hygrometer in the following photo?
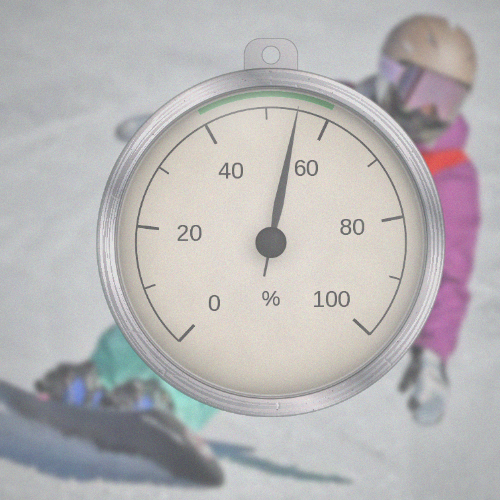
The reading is 55 %
